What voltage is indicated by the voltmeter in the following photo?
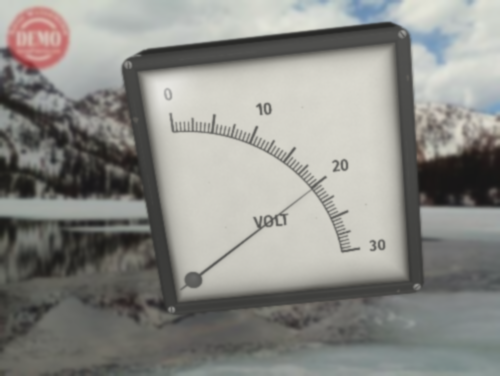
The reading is 20 V
